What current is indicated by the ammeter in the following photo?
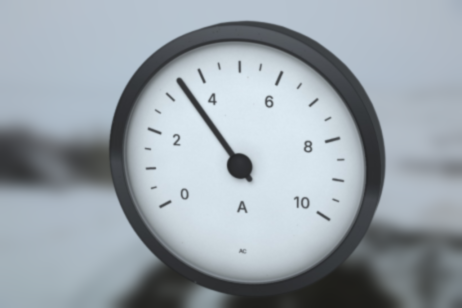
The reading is 3.5 A
